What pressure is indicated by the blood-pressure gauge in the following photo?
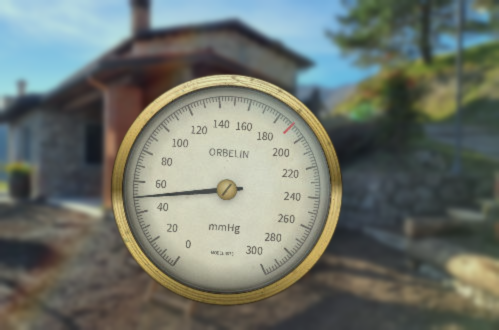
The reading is 50 mmHg
